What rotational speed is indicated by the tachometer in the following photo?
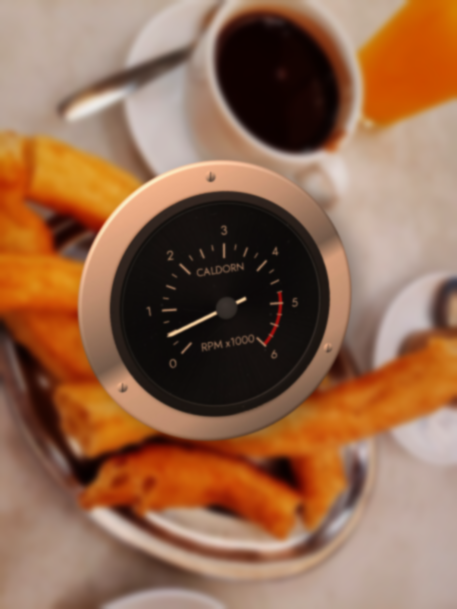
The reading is 500 rpm
